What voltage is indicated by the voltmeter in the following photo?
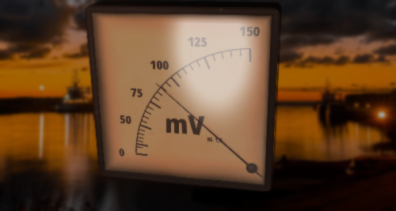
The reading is 90 mV
